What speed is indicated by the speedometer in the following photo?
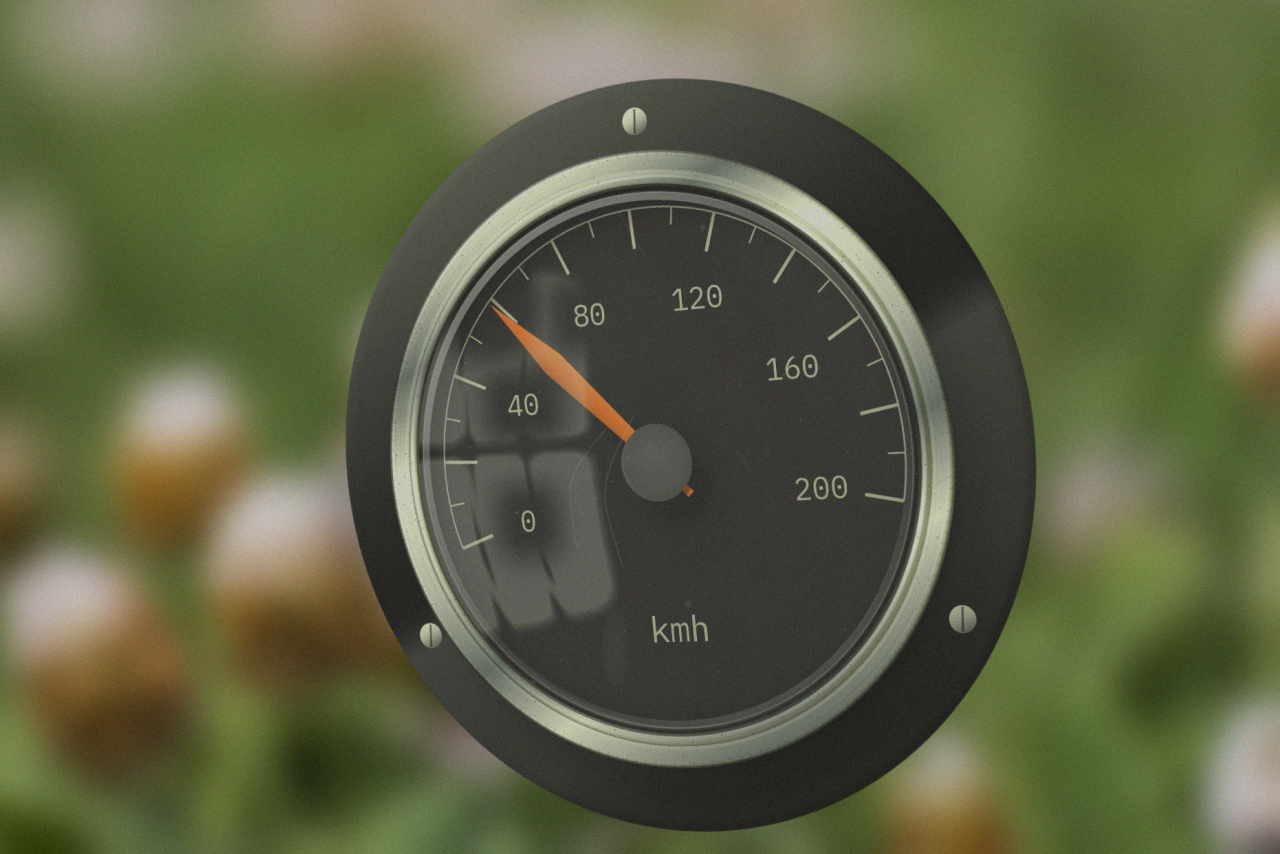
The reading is 60 km/h
